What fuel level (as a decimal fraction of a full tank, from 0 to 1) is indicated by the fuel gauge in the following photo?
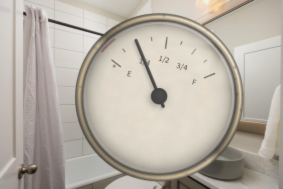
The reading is 0.25
